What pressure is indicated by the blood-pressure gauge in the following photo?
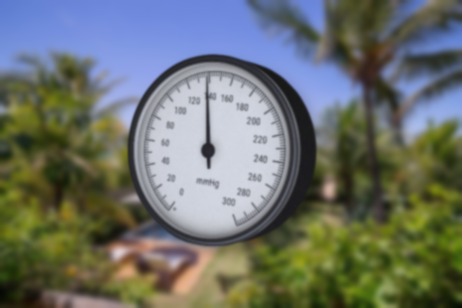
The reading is 140 mmHg
